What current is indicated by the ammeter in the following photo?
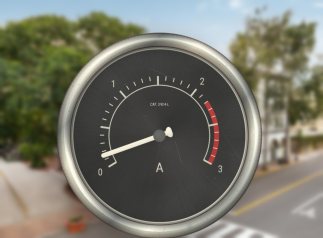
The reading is 0.15 A
